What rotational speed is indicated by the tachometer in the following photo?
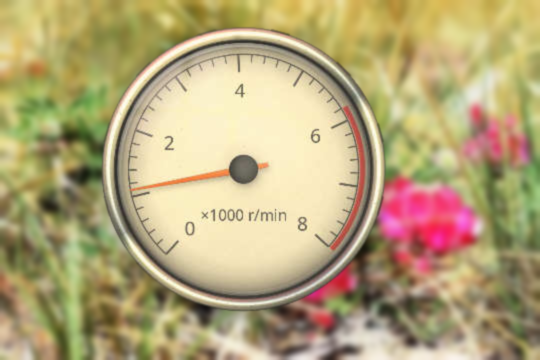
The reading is 1100 rpm
